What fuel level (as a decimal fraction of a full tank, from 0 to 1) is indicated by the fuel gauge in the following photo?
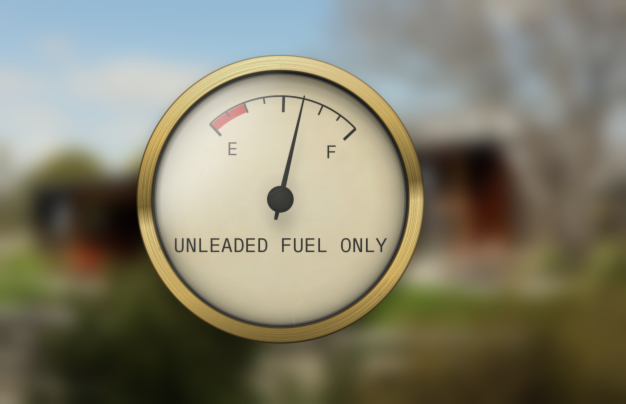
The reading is 0.625
